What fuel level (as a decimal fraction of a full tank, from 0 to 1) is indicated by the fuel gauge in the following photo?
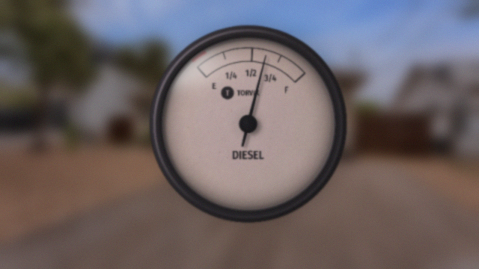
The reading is 0.625
